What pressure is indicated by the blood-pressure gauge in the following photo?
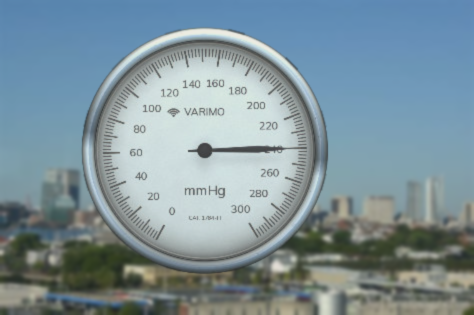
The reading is 240 mmHg
